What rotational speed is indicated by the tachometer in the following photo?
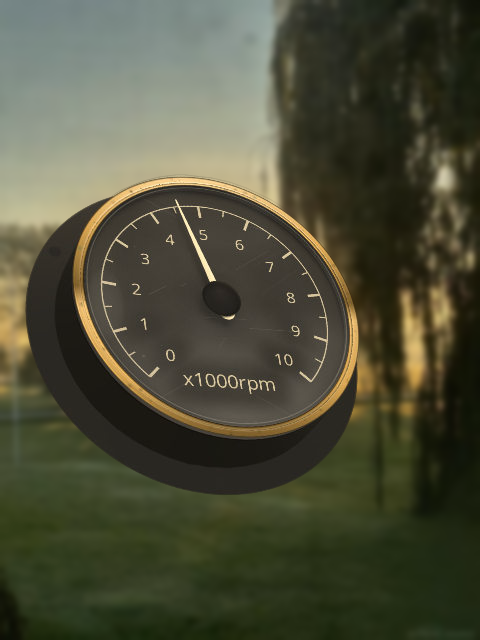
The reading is 4500 rpm
